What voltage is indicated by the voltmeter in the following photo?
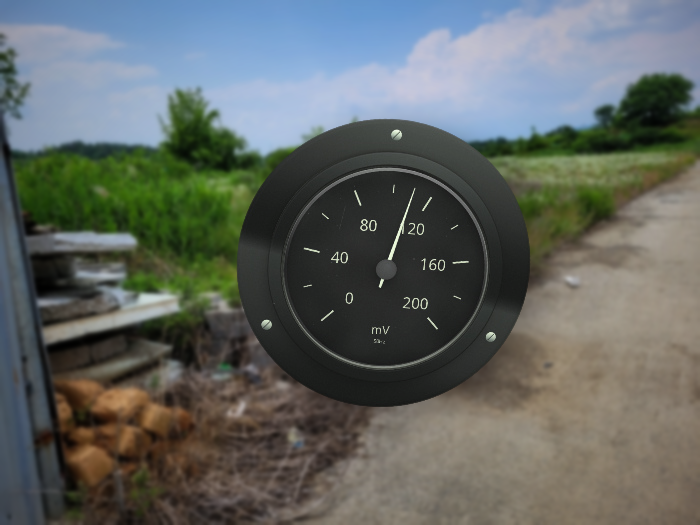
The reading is 110 mV
